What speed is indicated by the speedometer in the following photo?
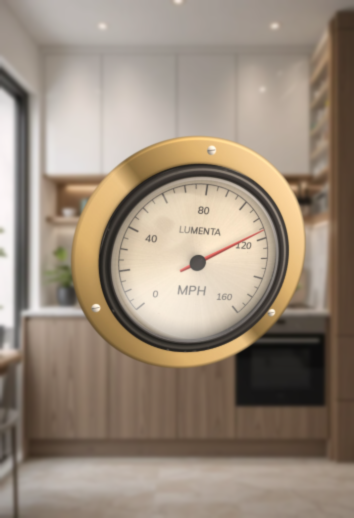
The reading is 115 mph
